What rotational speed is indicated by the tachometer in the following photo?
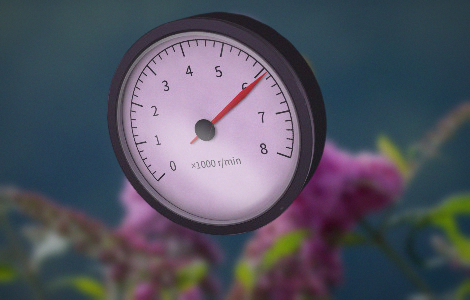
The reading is 6100 rpm
